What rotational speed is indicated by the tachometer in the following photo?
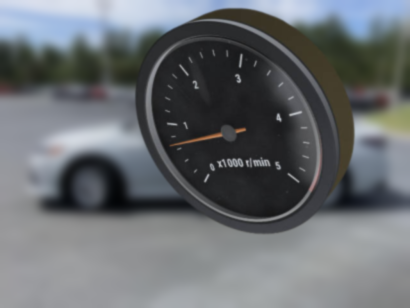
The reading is 700 rpm
